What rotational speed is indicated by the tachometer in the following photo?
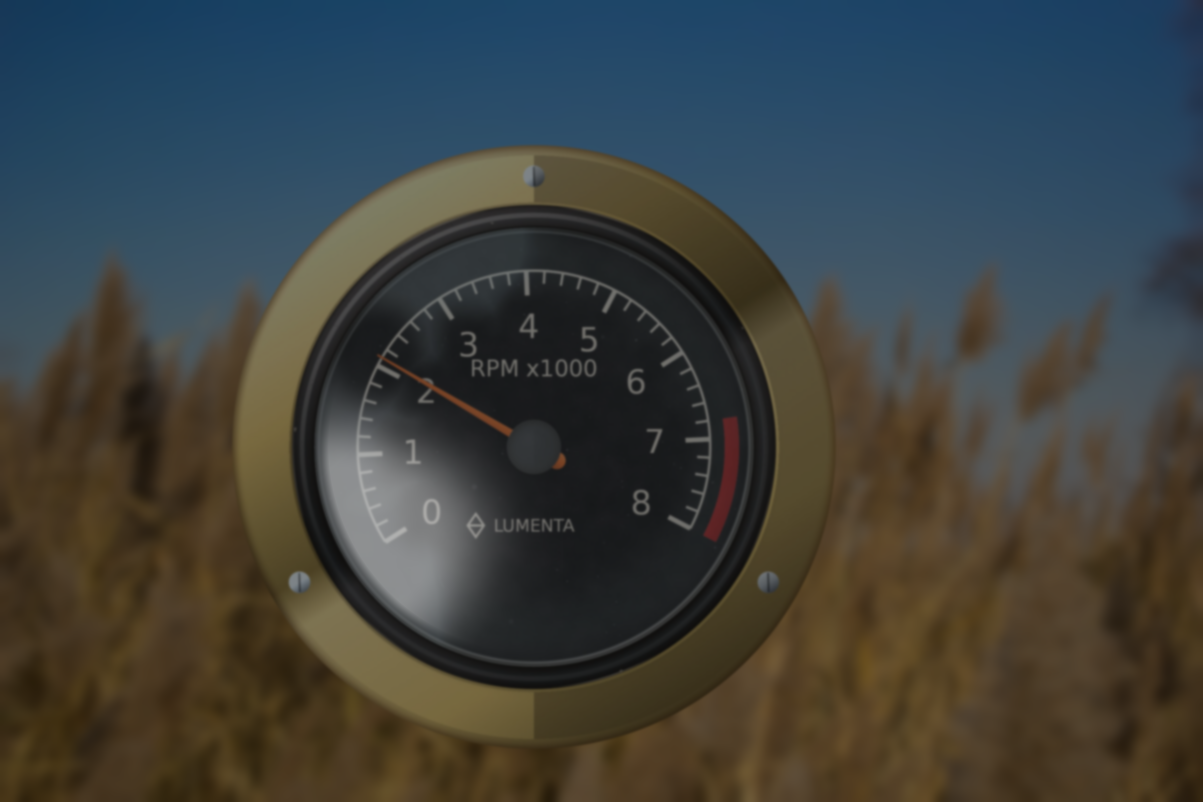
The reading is 2100 rpm
